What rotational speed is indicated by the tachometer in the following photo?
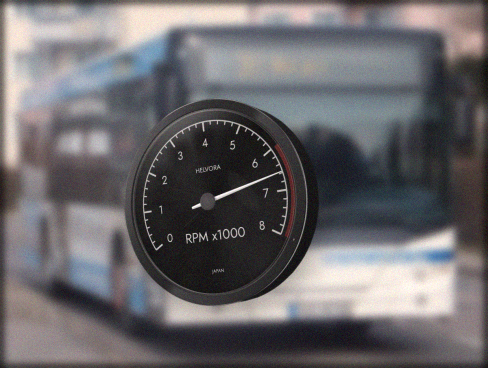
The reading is 6600 rpm
